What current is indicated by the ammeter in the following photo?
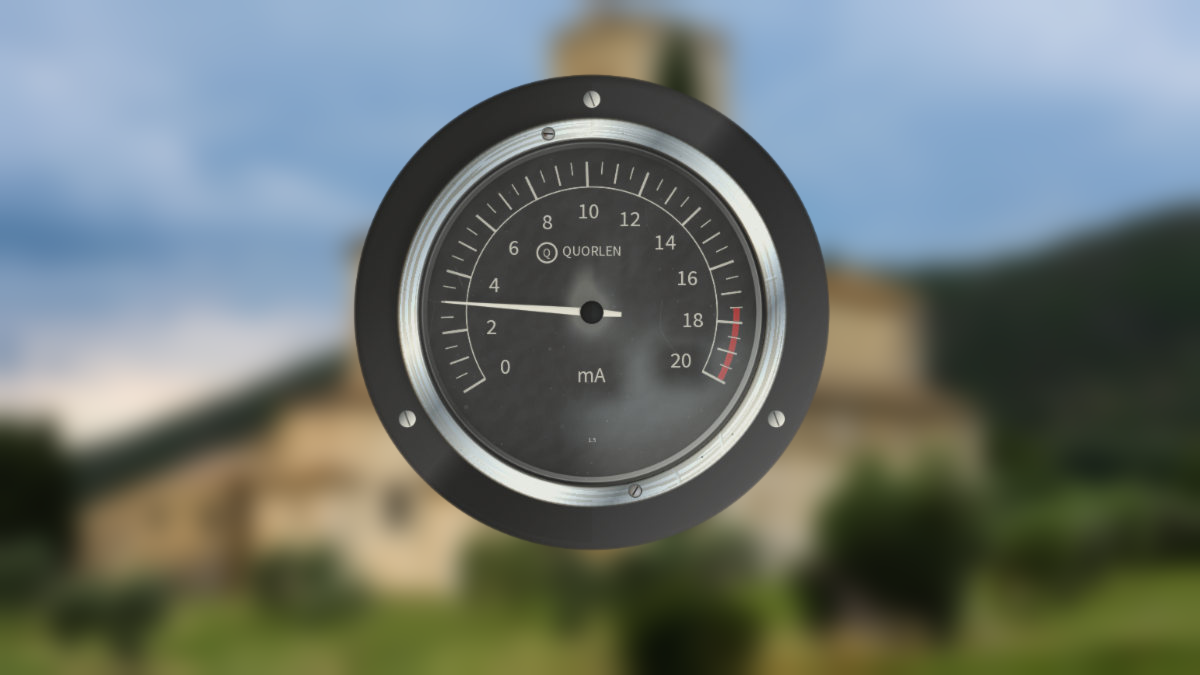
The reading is 3 mA
